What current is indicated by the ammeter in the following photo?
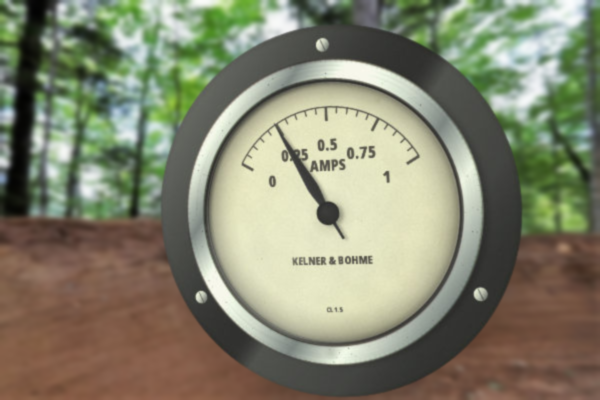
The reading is 0.25 A
